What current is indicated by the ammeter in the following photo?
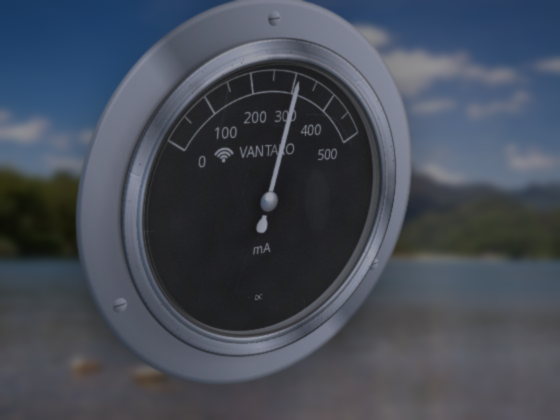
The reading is 300 mA
